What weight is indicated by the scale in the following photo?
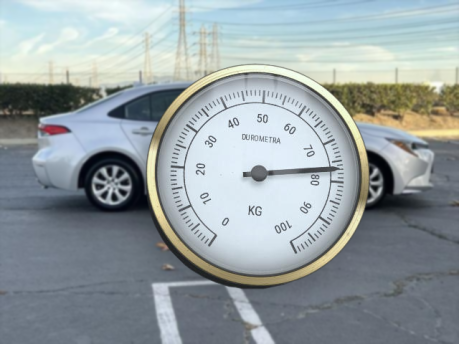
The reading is 77 kg
